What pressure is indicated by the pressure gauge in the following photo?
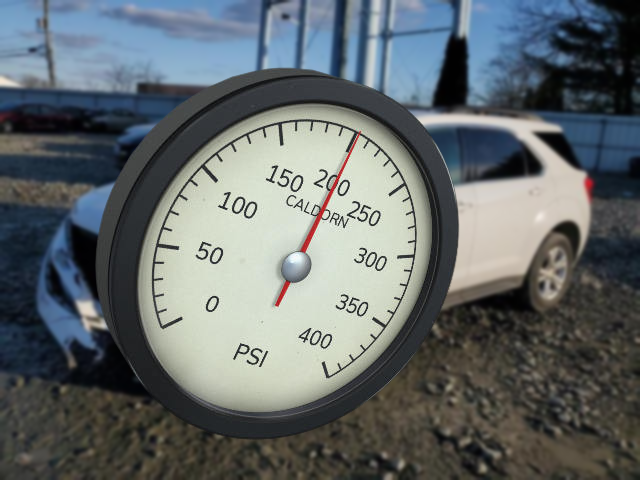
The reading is 200 psi
